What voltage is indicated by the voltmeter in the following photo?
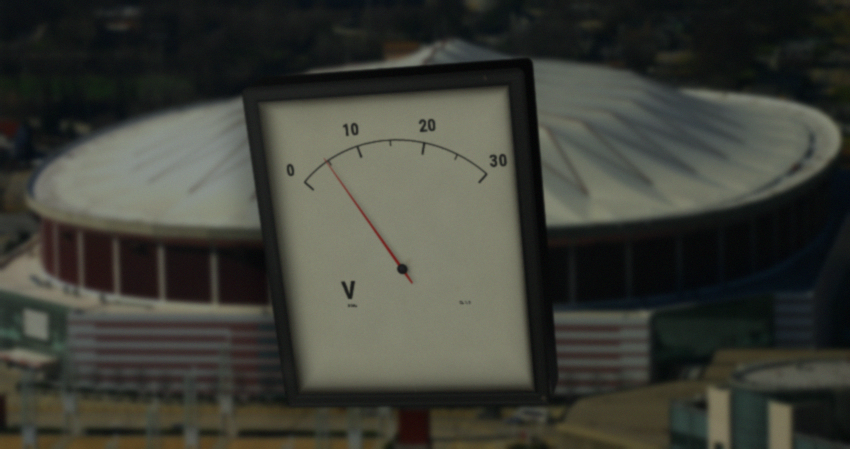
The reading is 5 V
